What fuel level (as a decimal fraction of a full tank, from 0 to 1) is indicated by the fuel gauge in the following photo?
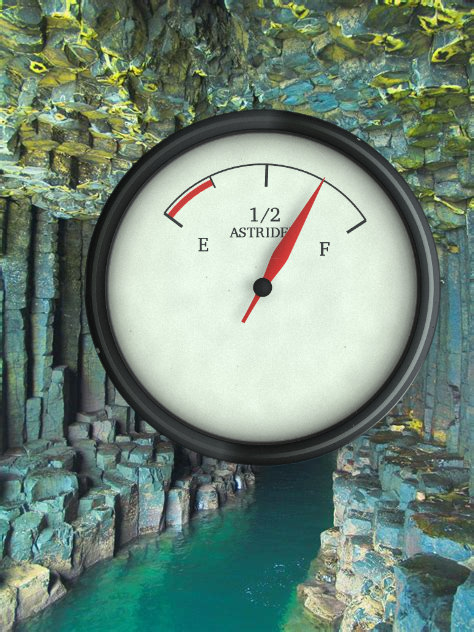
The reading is 0.75
